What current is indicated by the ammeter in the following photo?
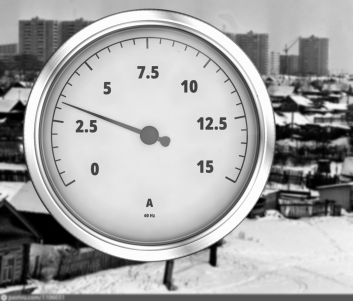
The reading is 3.25 A
